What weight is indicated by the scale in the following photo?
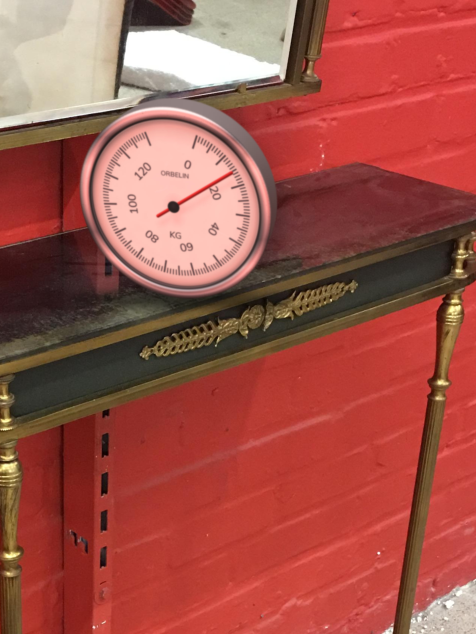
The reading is 15 kg
